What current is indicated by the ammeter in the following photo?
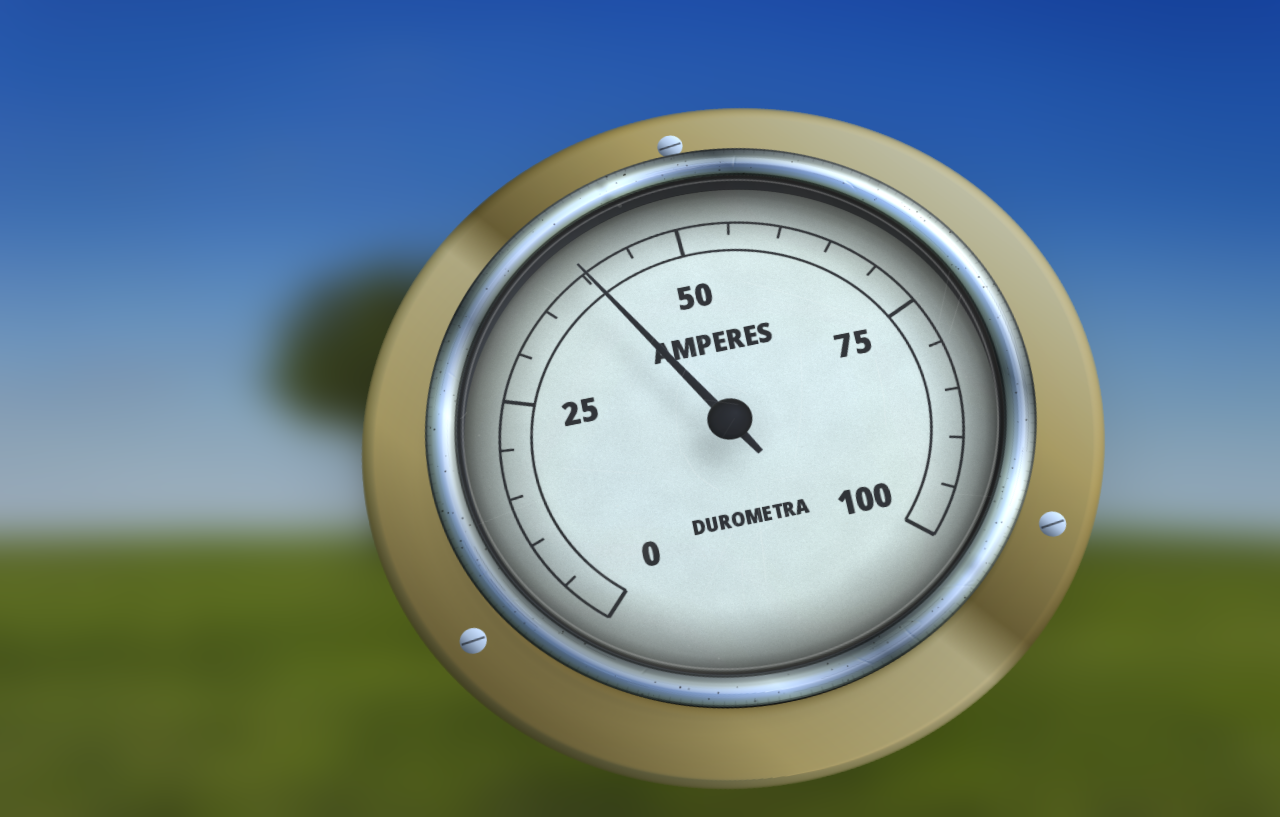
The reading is 40 A
